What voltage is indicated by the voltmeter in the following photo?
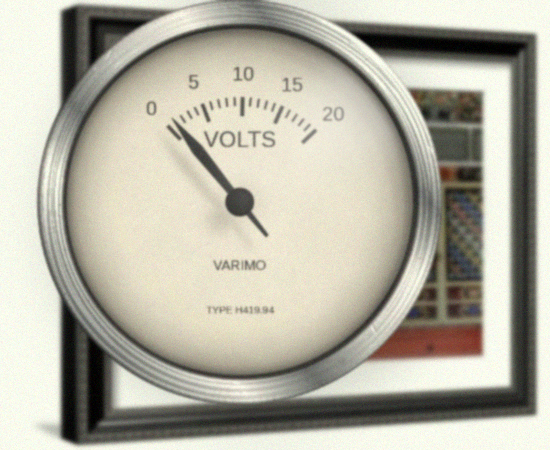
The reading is 1 V
